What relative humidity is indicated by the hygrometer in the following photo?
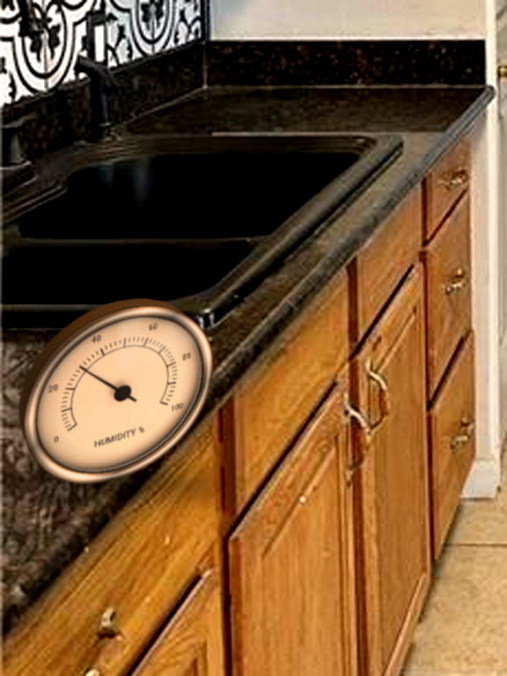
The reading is 30 %
